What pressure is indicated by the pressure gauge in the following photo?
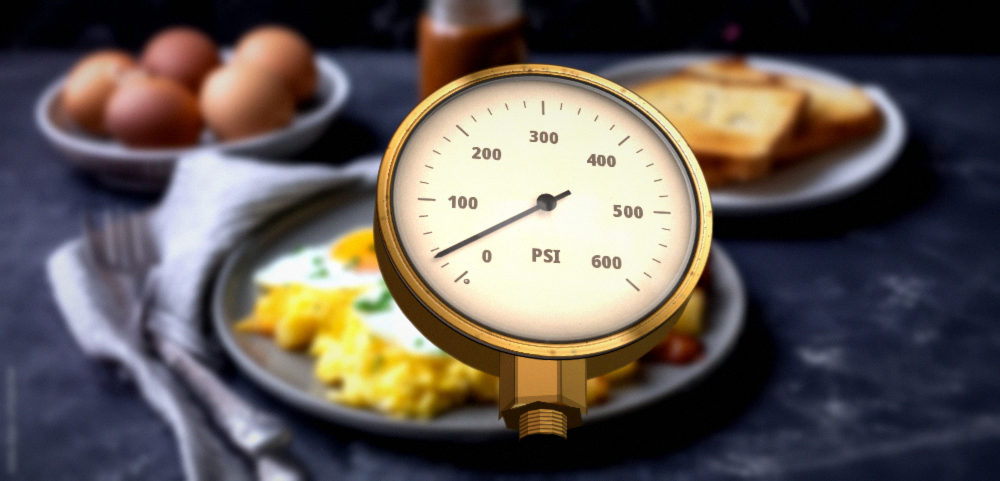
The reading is 30 psi
